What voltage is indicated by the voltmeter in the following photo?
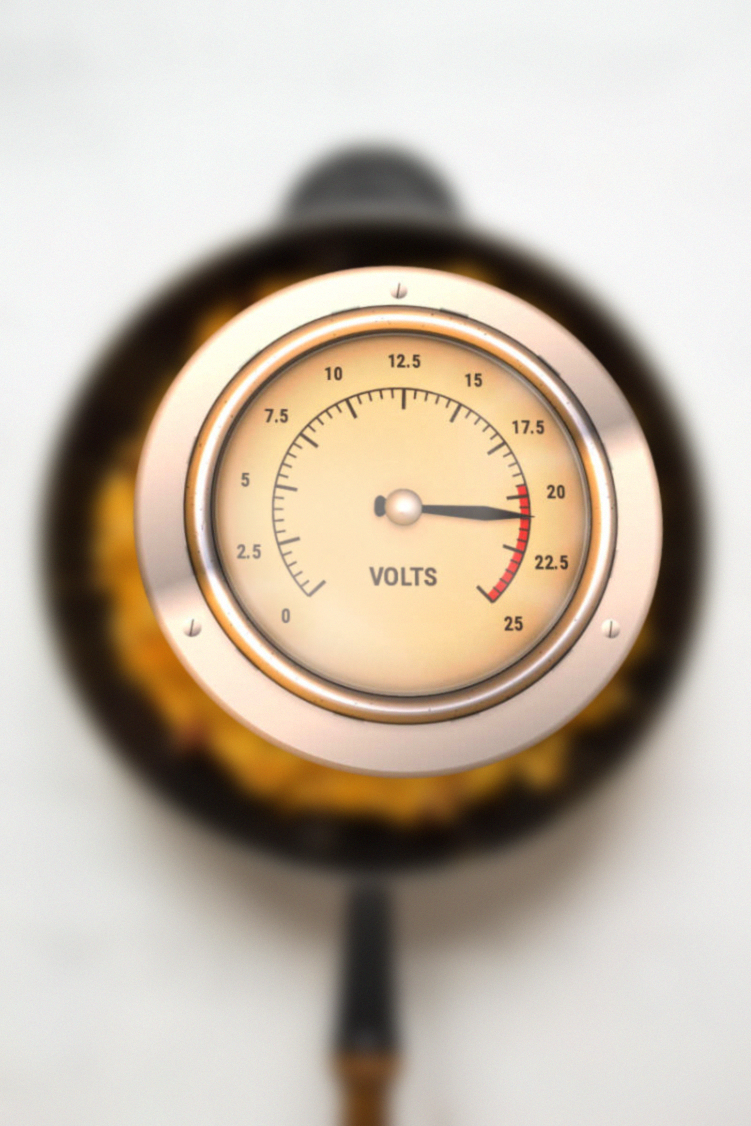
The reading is 21 V
